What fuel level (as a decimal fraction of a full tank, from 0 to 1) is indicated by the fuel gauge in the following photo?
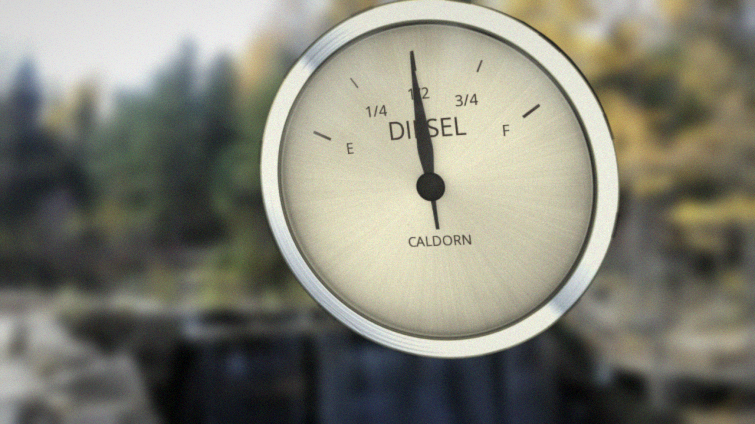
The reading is 0.5
